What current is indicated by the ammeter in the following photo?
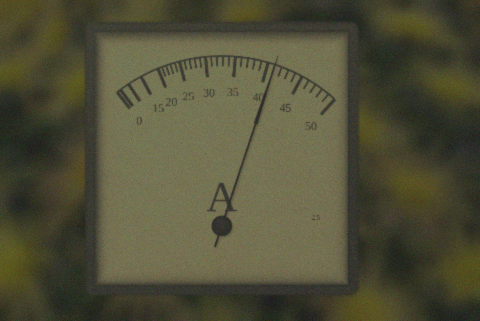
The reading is 41 A
